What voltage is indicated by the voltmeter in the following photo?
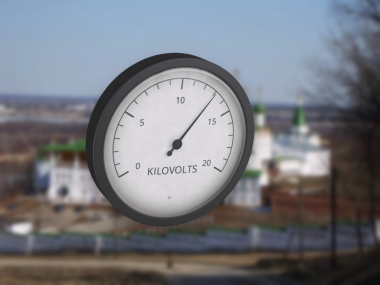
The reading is 13 kV
